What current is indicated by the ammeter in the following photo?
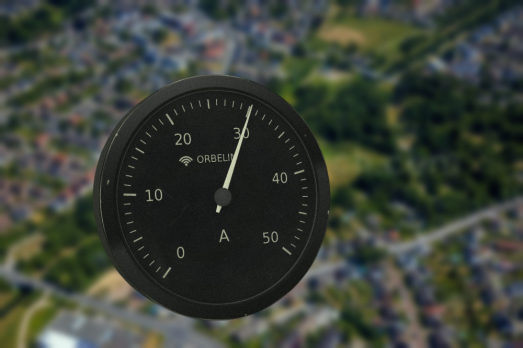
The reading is 30 A
